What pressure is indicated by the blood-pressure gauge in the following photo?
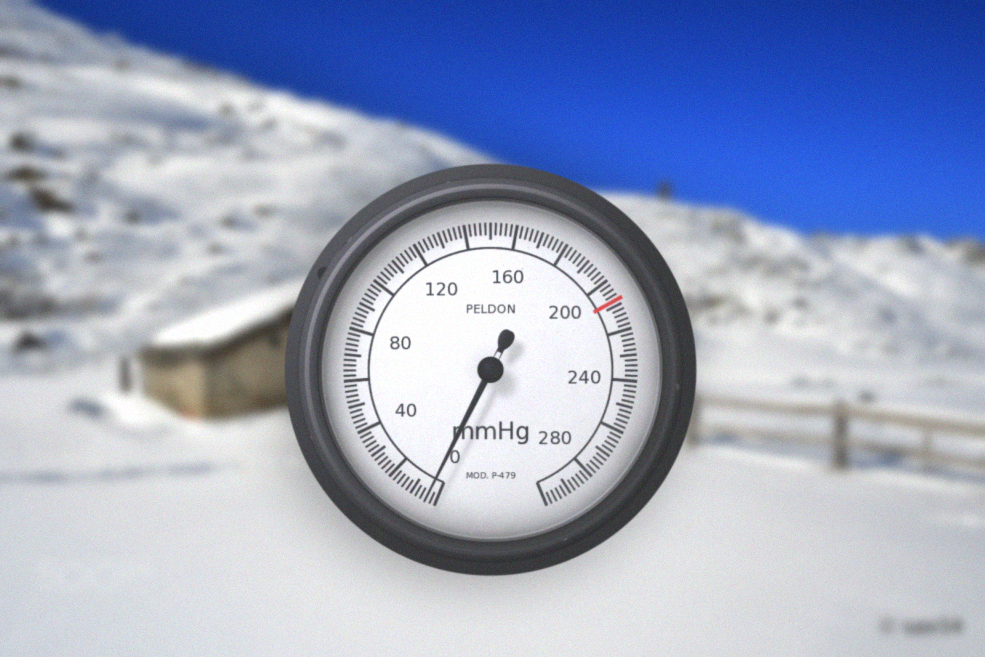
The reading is 4 mmHg
